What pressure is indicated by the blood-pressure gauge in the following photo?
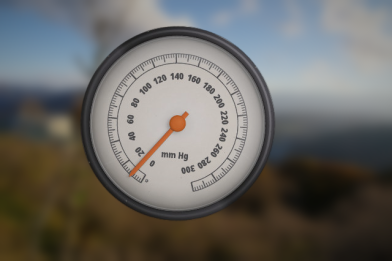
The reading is 10 mmHg
